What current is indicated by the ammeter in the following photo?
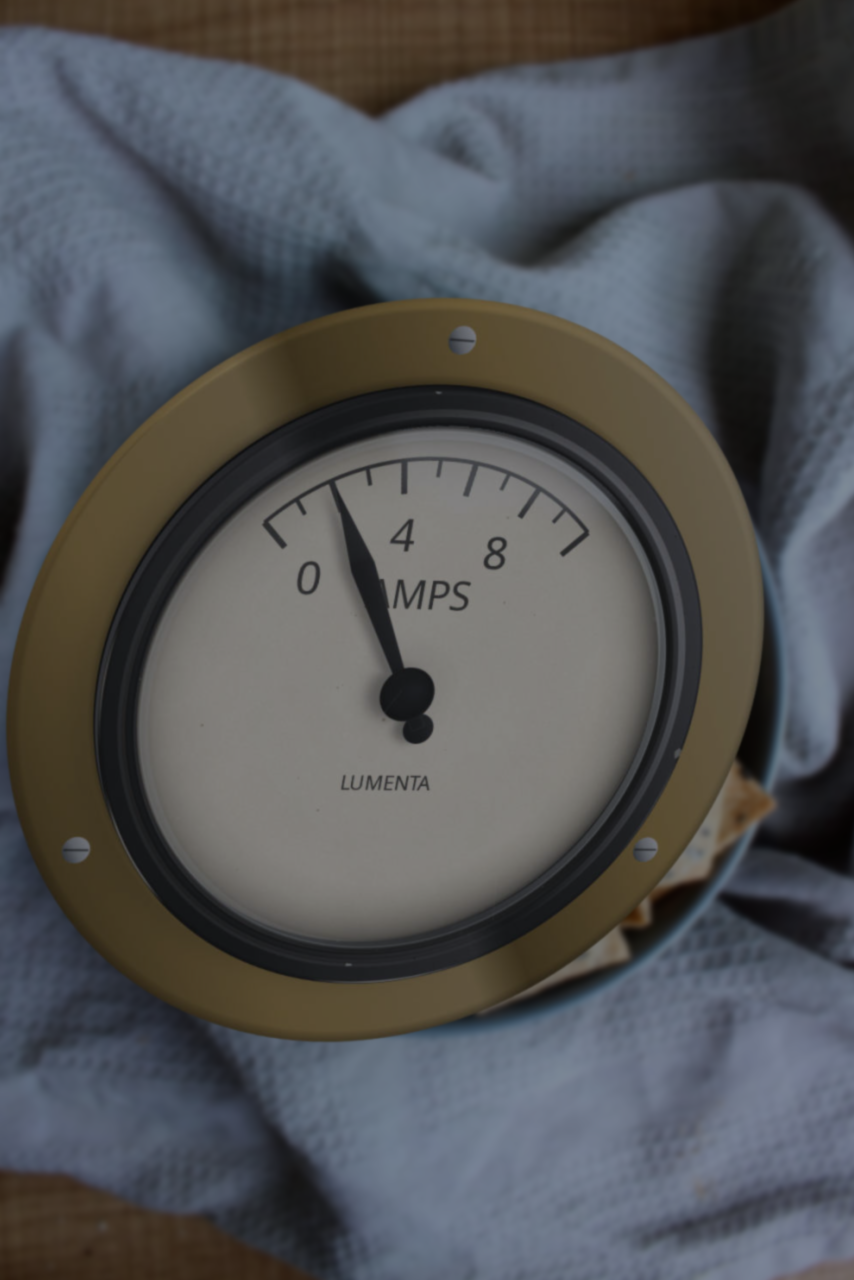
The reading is 2 A
